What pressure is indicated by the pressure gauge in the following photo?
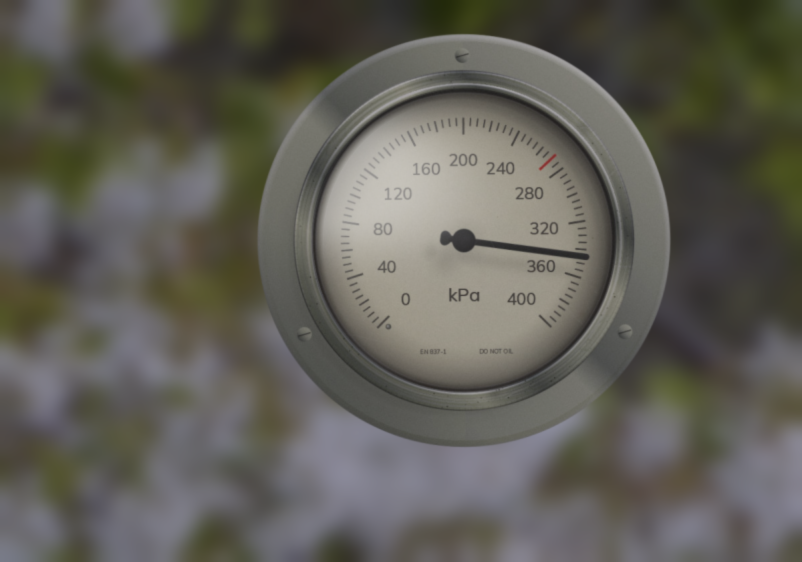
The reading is 345 kPa
